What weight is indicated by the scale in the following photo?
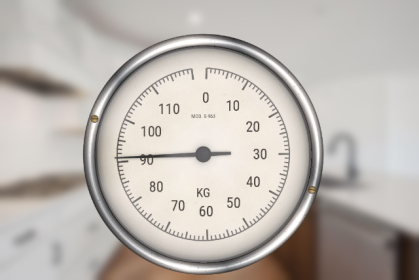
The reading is 91 kg
